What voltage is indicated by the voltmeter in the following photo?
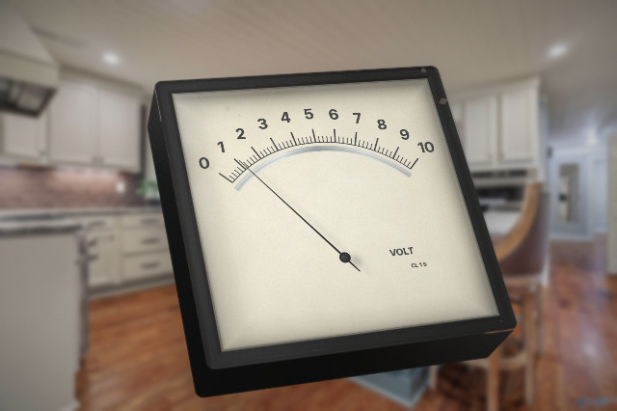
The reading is 1 V
